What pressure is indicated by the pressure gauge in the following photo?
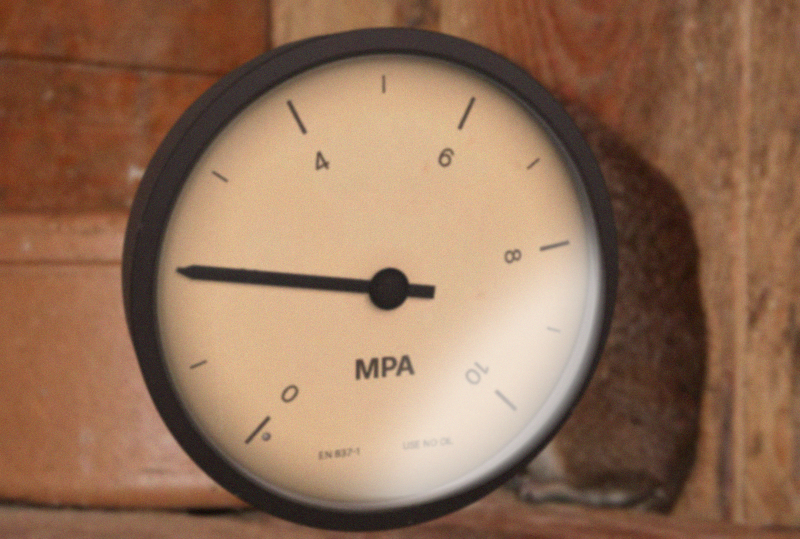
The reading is 2 MPa
